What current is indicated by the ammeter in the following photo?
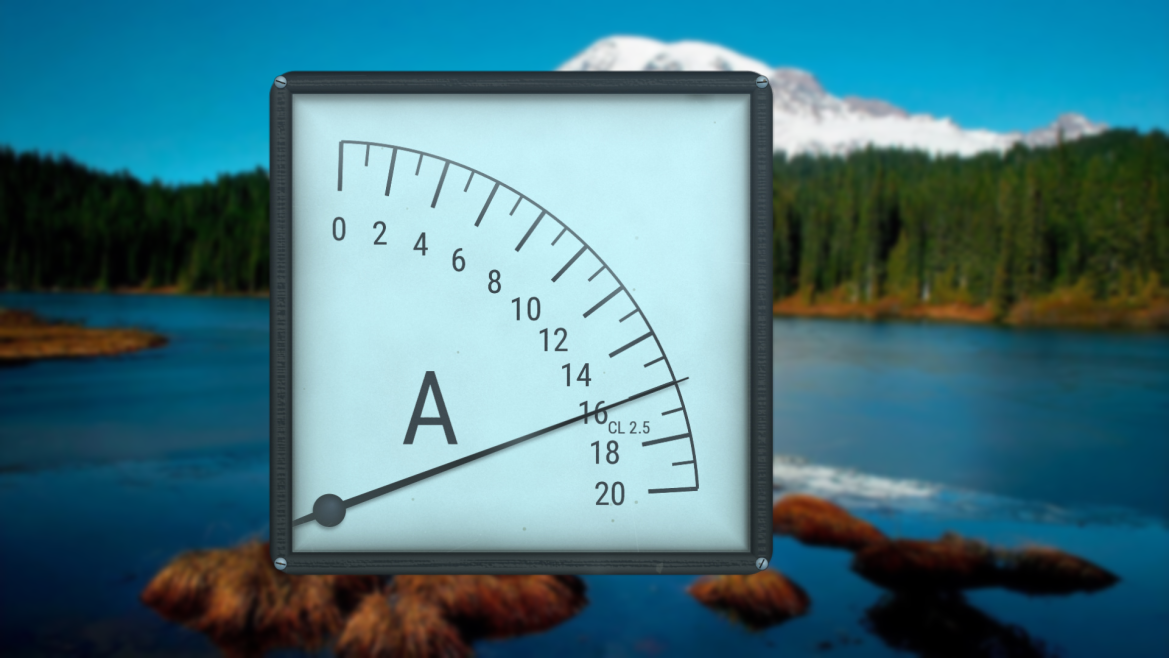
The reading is 16 A
